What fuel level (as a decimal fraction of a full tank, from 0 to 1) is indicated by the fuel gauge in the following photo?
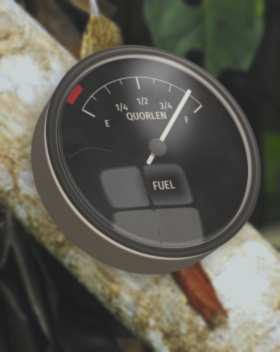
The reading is 0.875
